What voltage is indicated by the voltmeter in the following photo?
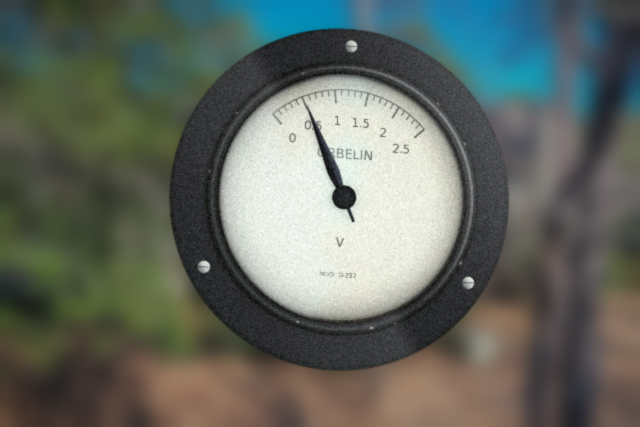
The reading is 0.5 V
